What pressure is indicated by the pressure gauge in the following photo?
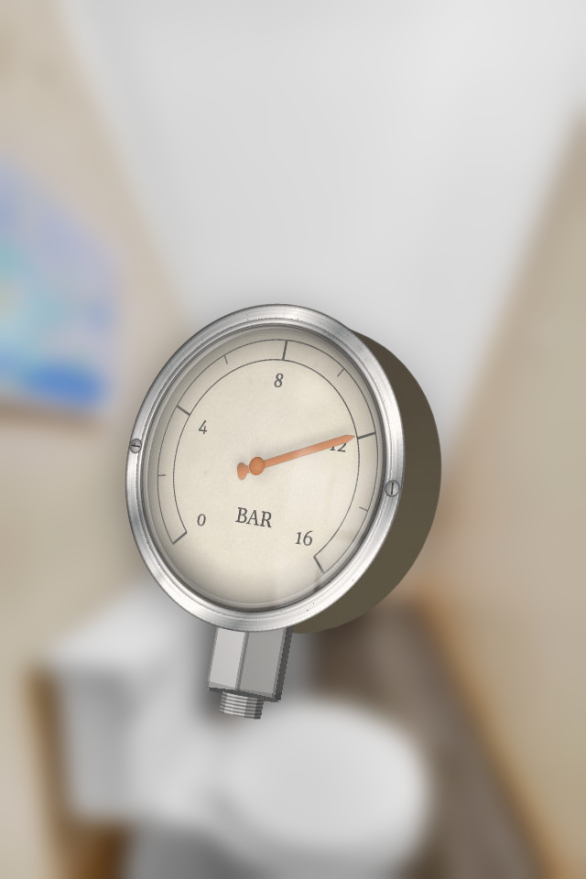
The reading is 12 bar
